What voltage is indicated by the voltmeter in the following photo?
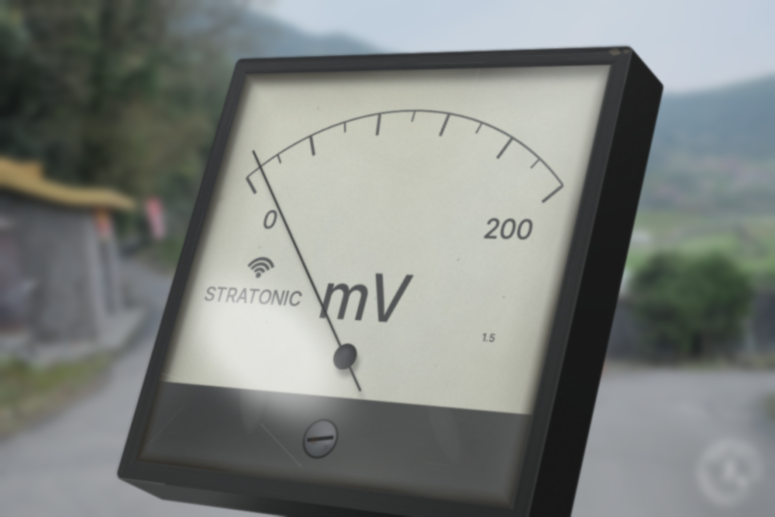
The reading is 10 mV
